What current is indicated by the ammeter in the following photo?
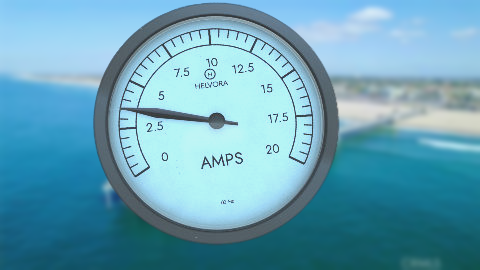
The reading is 3.5 A
